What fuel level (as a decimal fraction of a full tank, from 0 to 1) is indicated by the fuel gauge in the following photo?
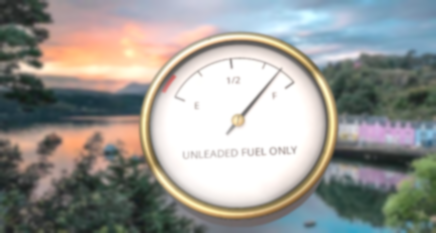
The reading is 0.875
